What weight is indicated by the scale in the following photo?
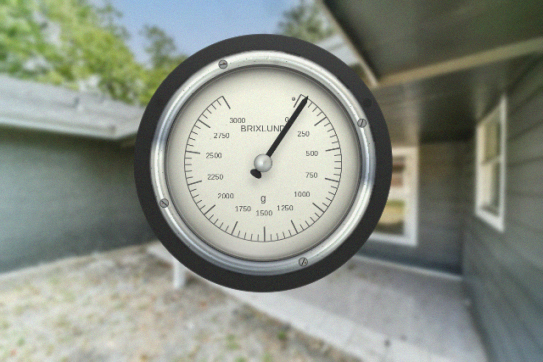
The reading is 50 g
